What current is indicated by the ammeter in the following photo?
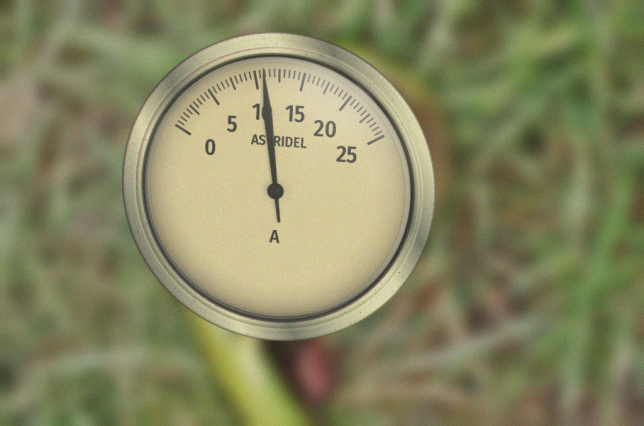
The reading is 11 A
